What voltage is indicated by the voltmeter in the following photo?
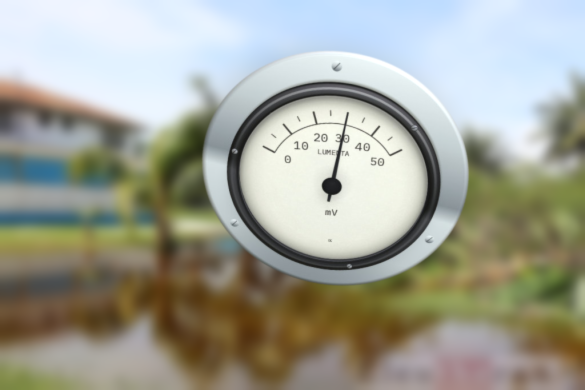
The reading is 30 mV
